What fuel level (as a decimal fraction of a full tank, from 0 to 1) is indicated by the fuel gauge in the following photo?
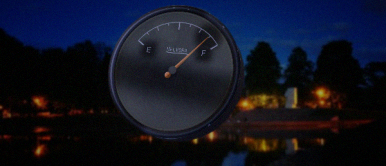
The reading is 0.875
